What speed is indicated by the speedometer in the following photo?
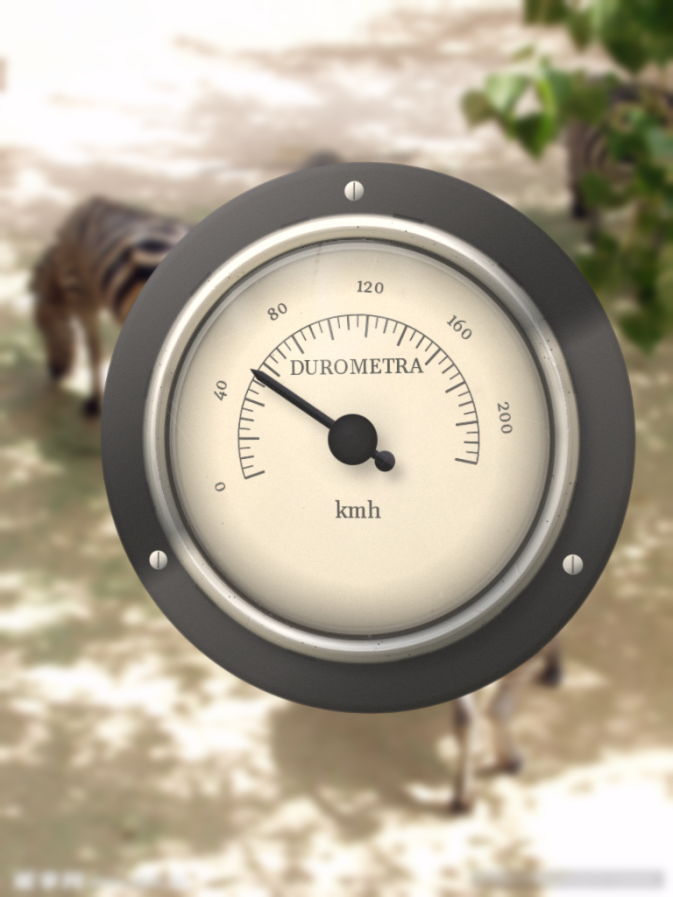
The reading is 55 km/h
